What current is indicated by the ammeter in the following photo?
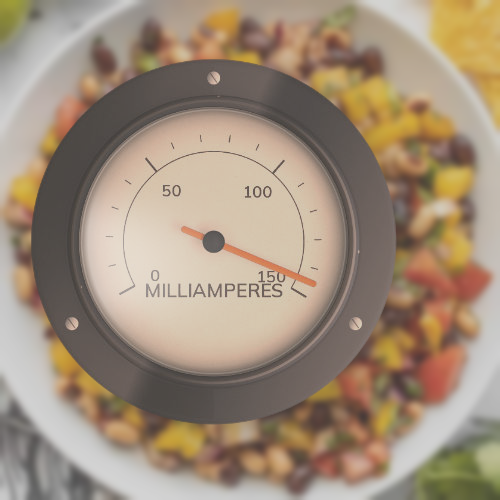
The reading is 145 mA
